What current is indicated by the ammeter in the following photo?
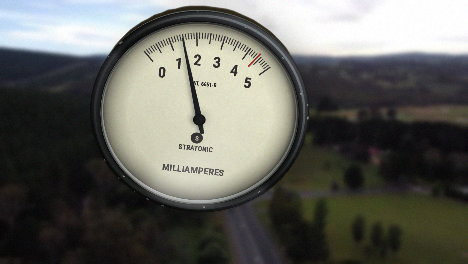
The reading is 1.5 mA
